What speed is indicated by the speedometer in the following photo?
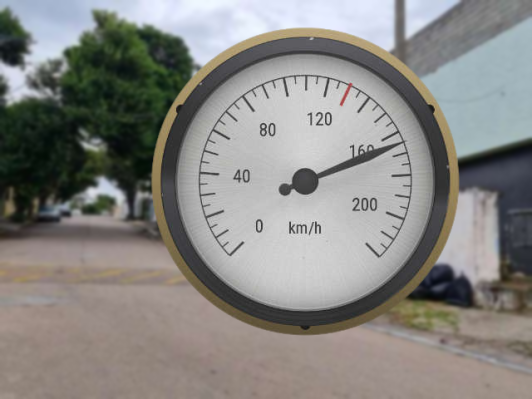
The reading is 165 km/h
